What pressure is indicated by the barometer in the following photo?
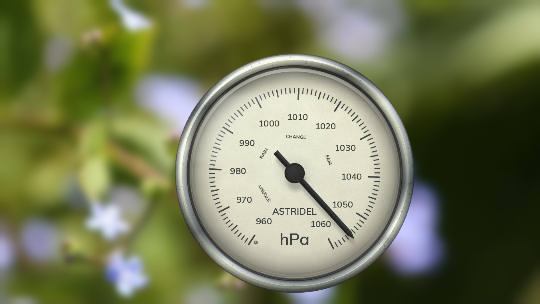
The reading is 1055 hPa
